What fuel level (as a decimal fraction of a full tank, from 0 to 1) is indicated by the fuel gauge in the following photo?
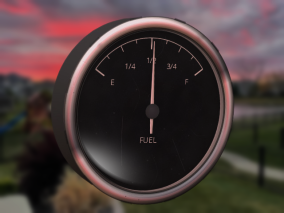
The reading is 0.5
